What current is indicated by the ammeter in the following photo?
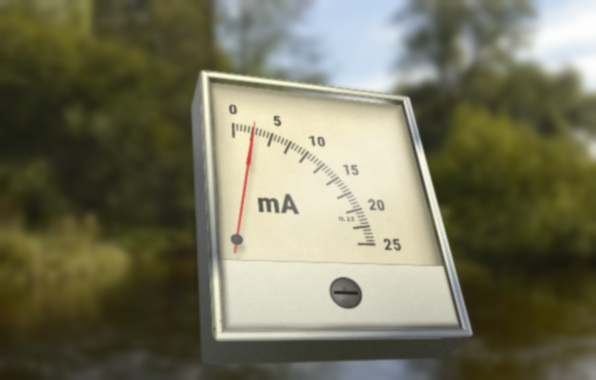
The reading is 2.5 mA
